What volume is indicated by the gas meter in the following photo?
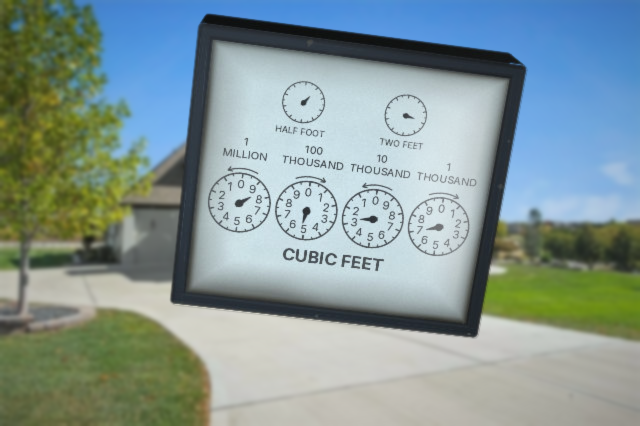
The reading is 852700 ft³
